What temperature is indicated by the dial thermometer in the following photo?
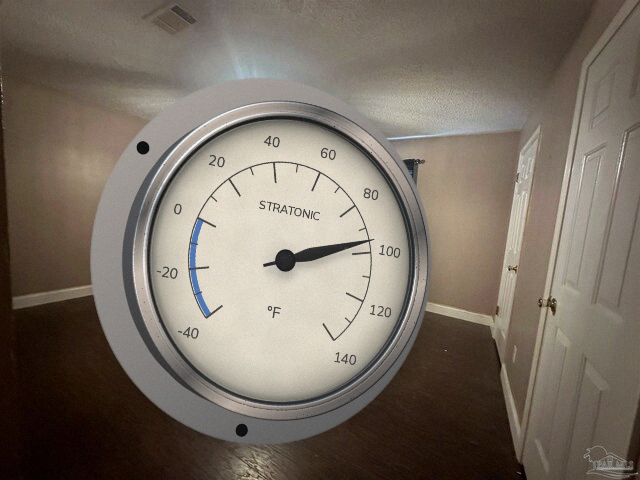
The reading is 95 °F
